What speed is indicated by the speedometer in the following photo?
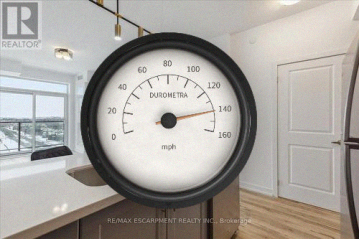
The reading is 140 mph
